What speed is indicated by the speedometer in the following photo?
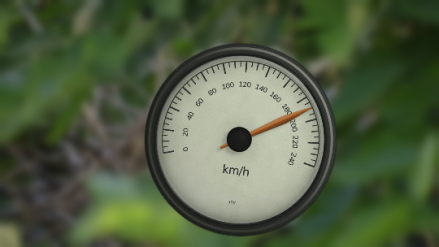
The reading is 190 km/h
